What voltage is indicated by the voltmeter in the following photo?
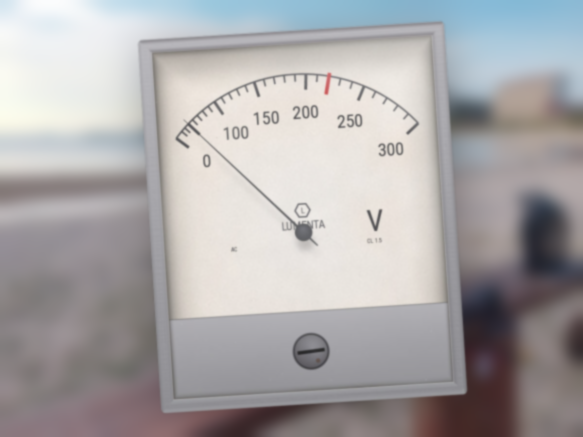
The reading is 50 V
